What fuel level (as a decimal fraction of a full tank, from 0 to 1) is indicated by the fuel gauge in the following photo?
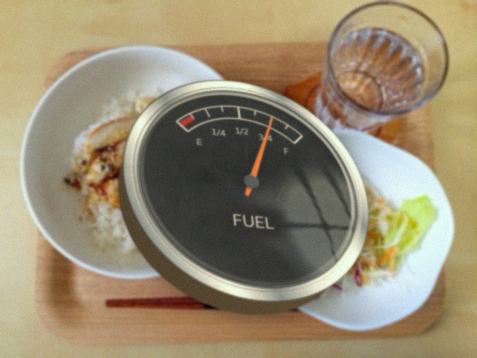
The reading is 0.75
